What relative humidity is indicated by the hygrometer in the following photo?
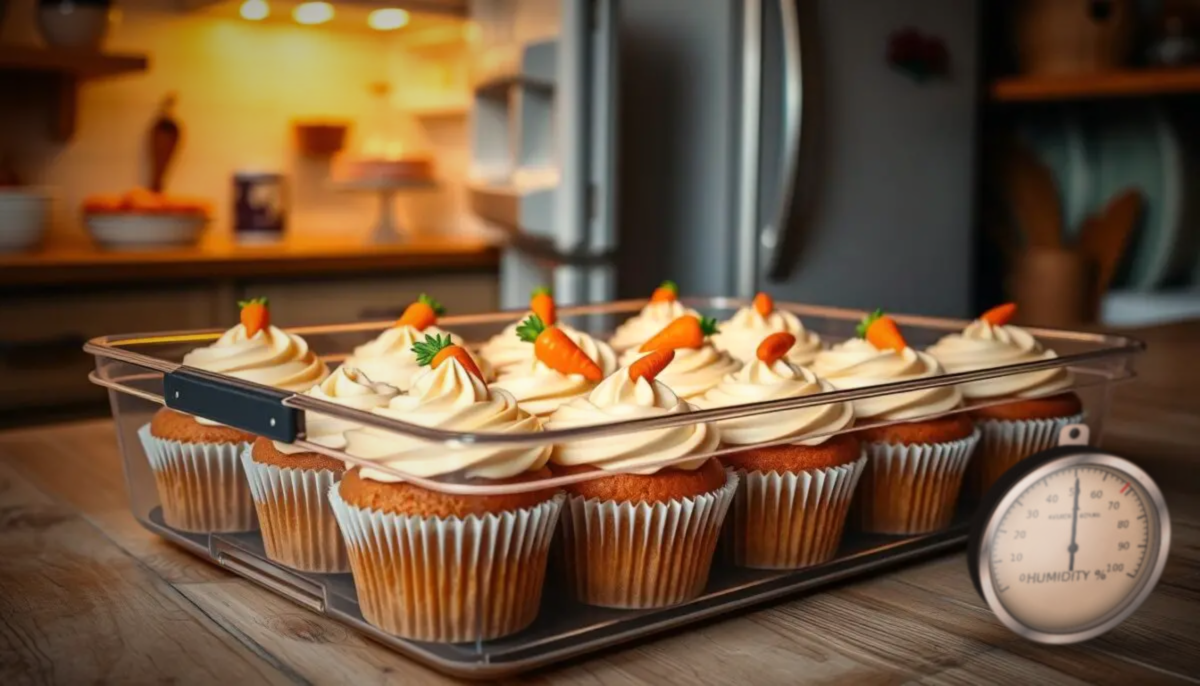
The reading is 50 %
